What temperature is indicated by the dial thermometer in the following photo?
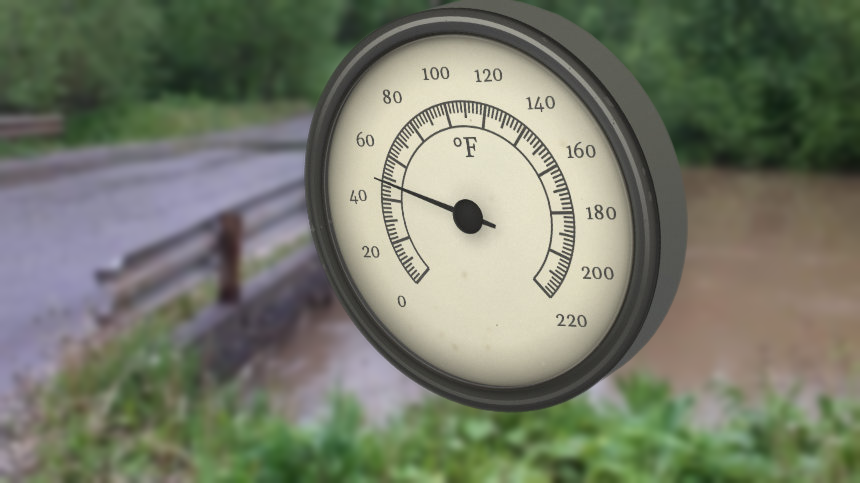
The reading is 50 °F
